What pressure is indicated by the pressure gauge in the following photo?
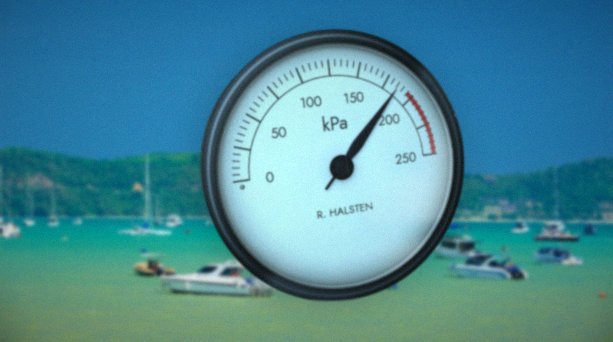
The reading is 185 kPa
